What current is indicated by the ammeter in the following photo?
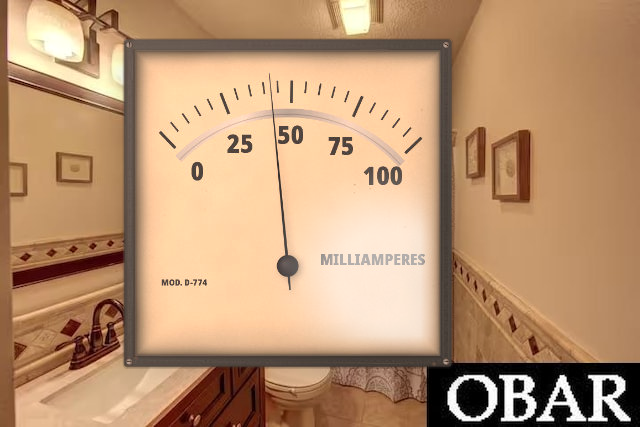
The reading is 42.5 mA
